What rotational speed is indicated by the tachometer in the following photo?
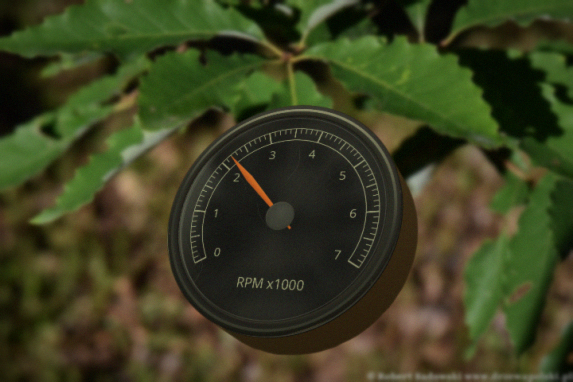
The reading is 2200 rpm
